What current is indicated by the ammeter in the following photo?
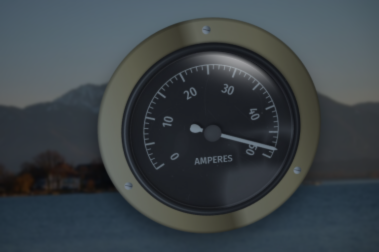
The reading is 48 A
